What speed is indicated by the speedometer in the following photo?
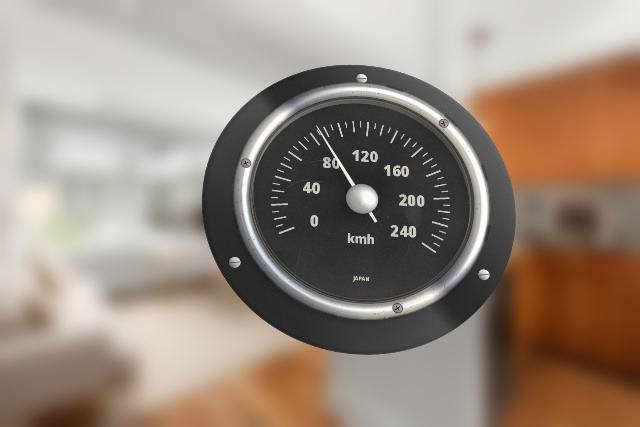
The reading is 85 km/h
